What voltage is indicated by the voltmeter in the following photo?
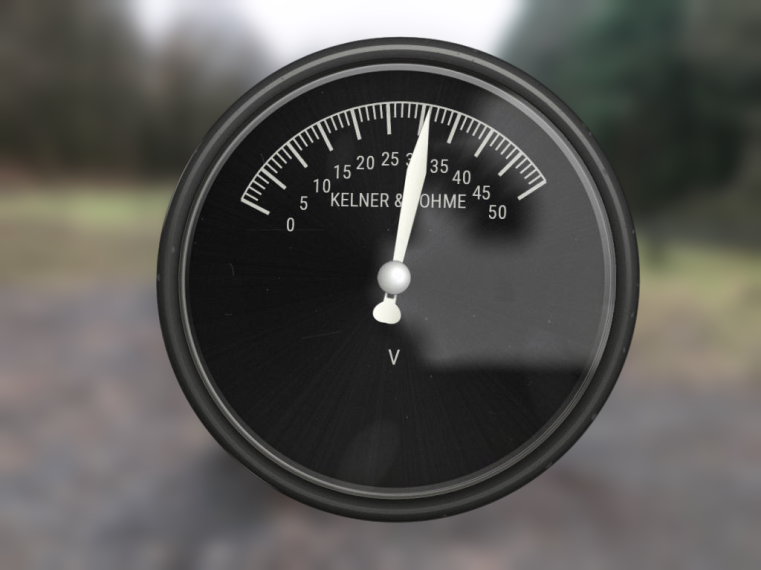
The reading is 31 V
